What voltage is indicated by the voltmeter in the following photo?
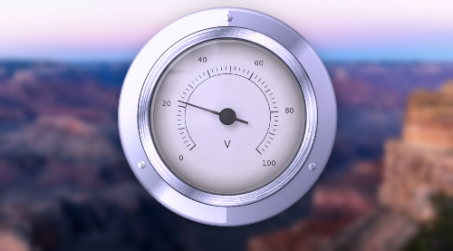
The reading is 22 V
